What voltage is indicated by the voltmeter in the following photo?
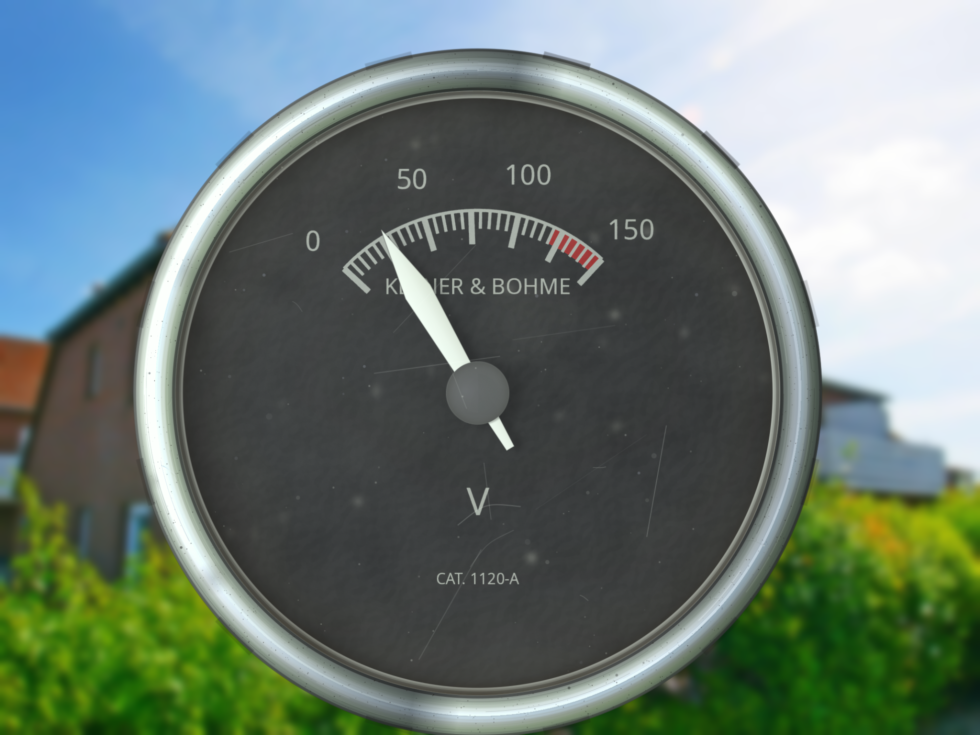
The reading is 27.5 V
